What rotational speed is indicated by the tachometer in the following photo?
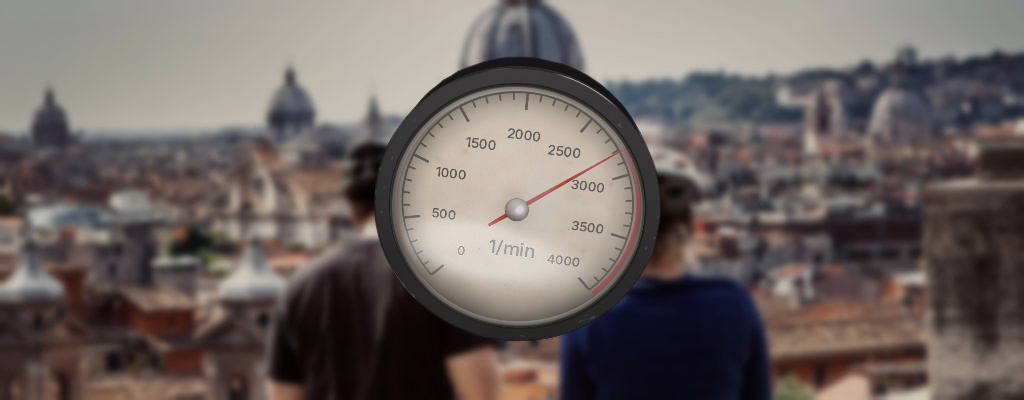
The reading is 2800 rpm
